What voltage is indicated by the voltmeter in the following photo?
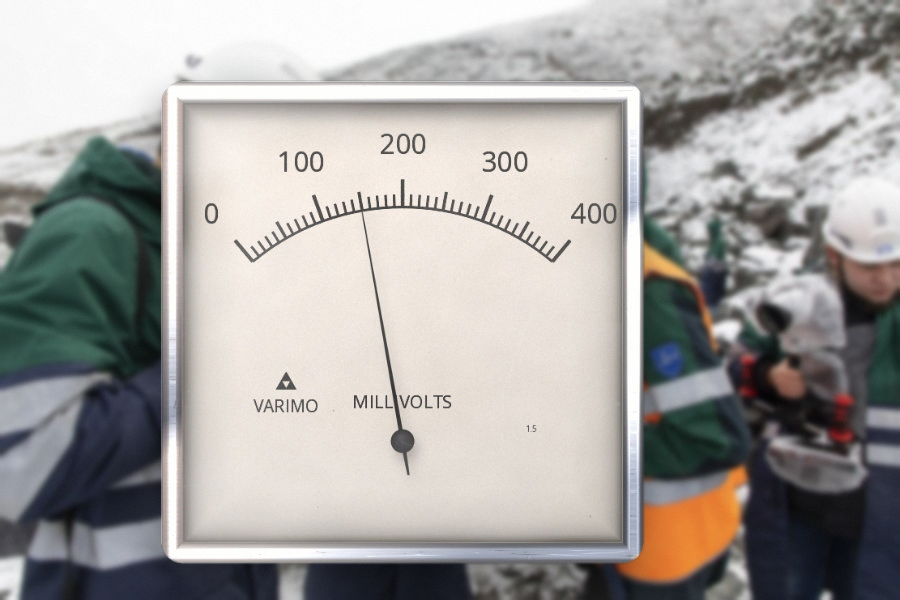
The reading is 150 mV
